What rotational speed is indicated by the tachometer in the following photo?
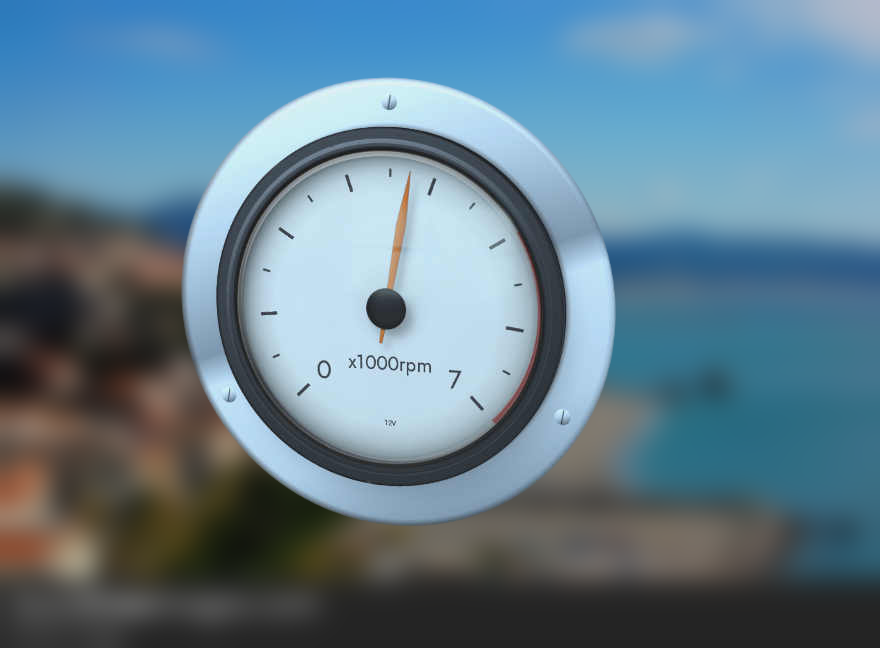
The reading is 3750 rpm
